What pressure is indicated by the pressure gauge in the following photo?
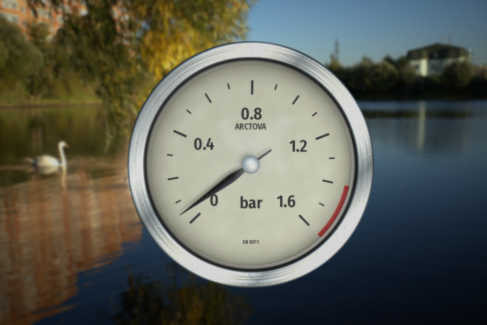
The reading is 0.05 bar
